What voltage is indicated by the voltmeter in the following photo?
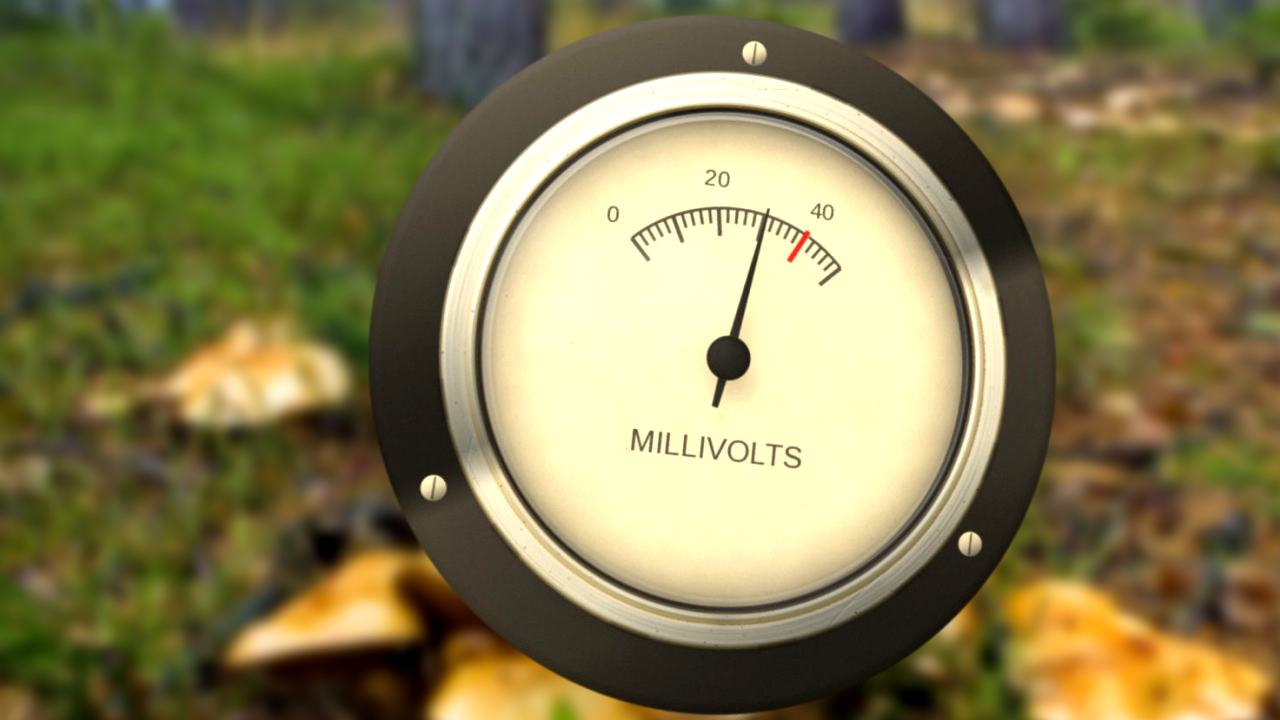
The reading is 30 mV
